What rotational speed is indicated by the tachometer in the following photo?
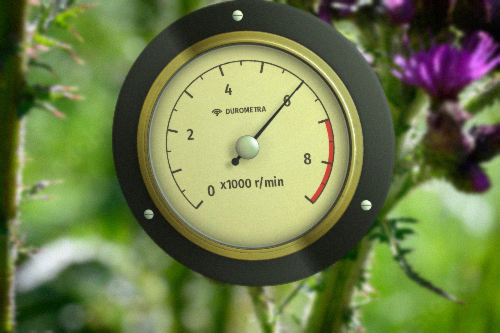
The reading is 6000 rpm
